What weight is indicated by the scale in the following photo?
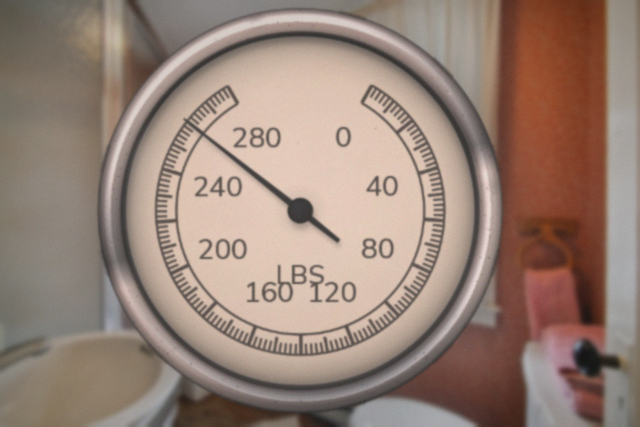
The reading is 260 lb
